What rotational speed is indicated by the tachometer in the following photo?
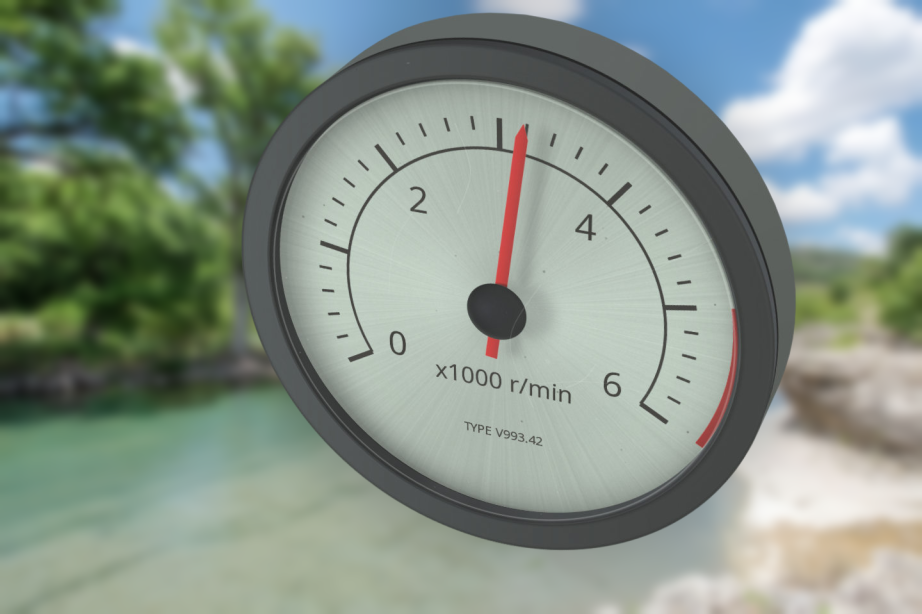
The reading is 3200 rpm
